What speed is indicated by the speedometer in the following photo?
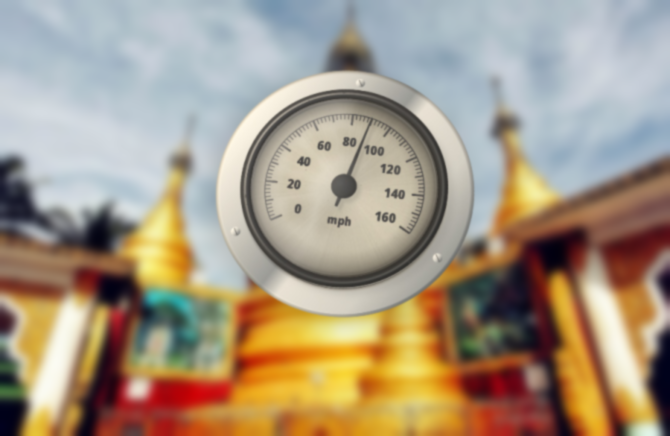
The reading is 90 mph
